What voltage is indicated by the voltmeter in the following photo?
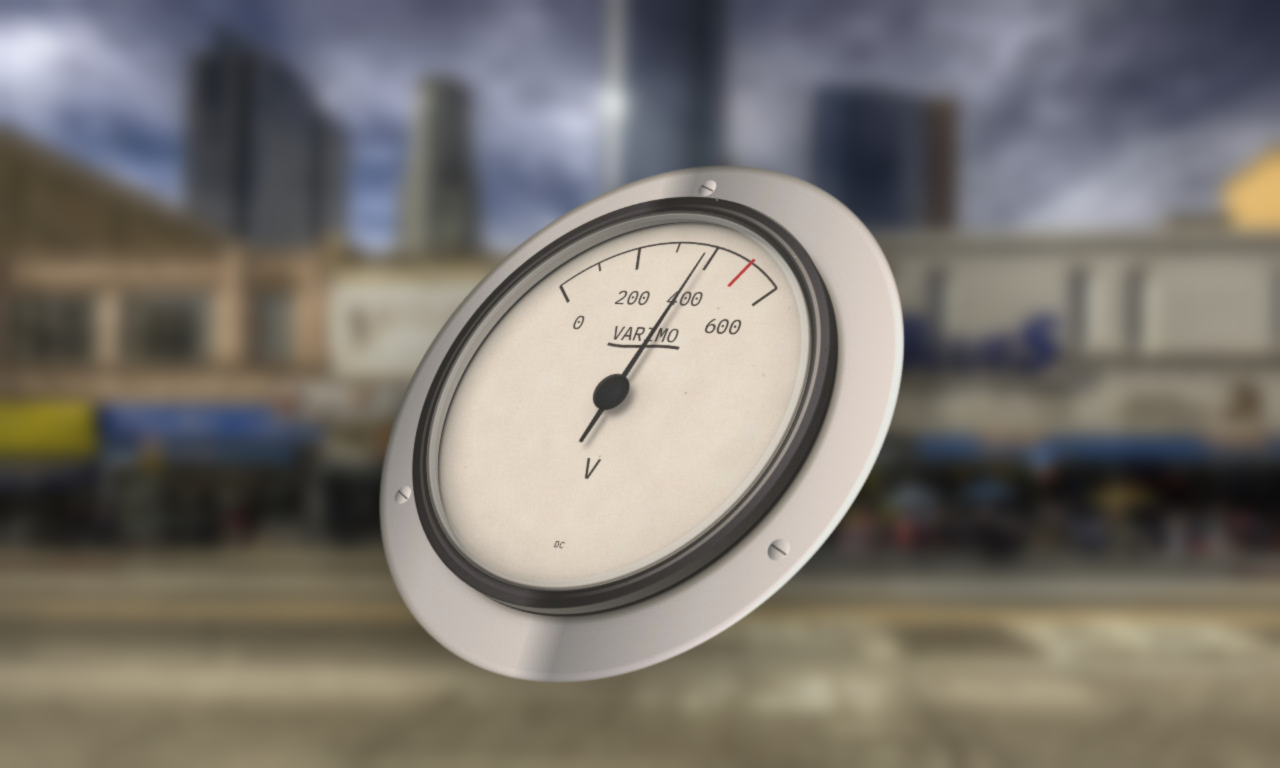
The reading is 400 V
